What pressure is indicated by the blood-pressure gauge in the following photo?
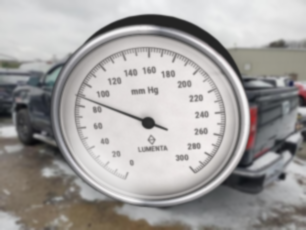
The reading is 90 mmHg
